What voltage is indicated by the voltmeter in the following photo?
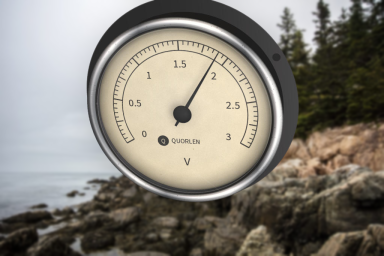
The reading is 1.9 V
